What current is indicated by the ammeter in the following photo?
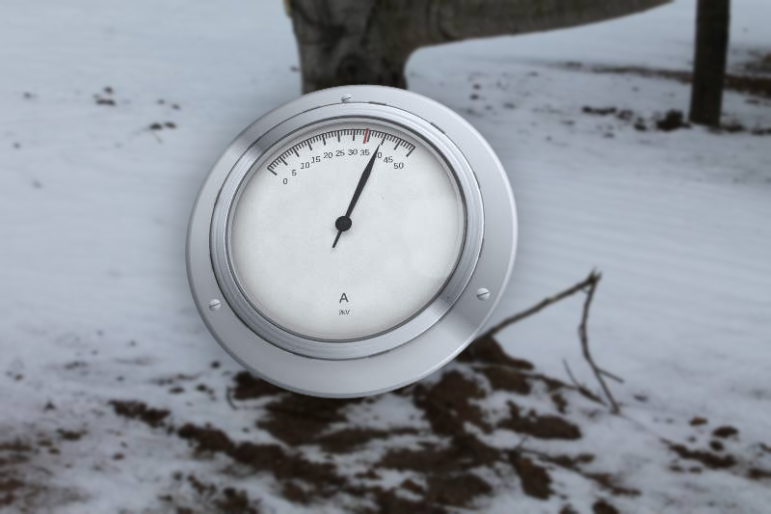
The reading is 40 A
